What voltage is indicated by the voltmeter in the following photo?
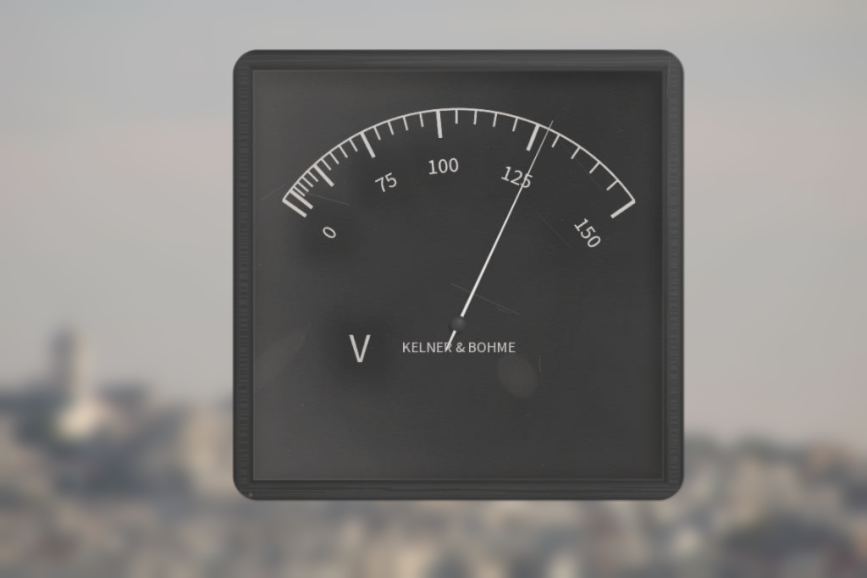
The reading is 127.5 V
